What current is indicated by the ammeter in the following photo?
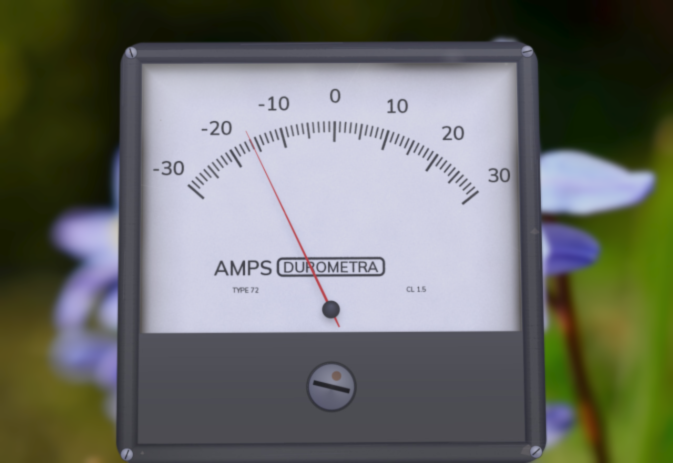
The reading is -16 A
